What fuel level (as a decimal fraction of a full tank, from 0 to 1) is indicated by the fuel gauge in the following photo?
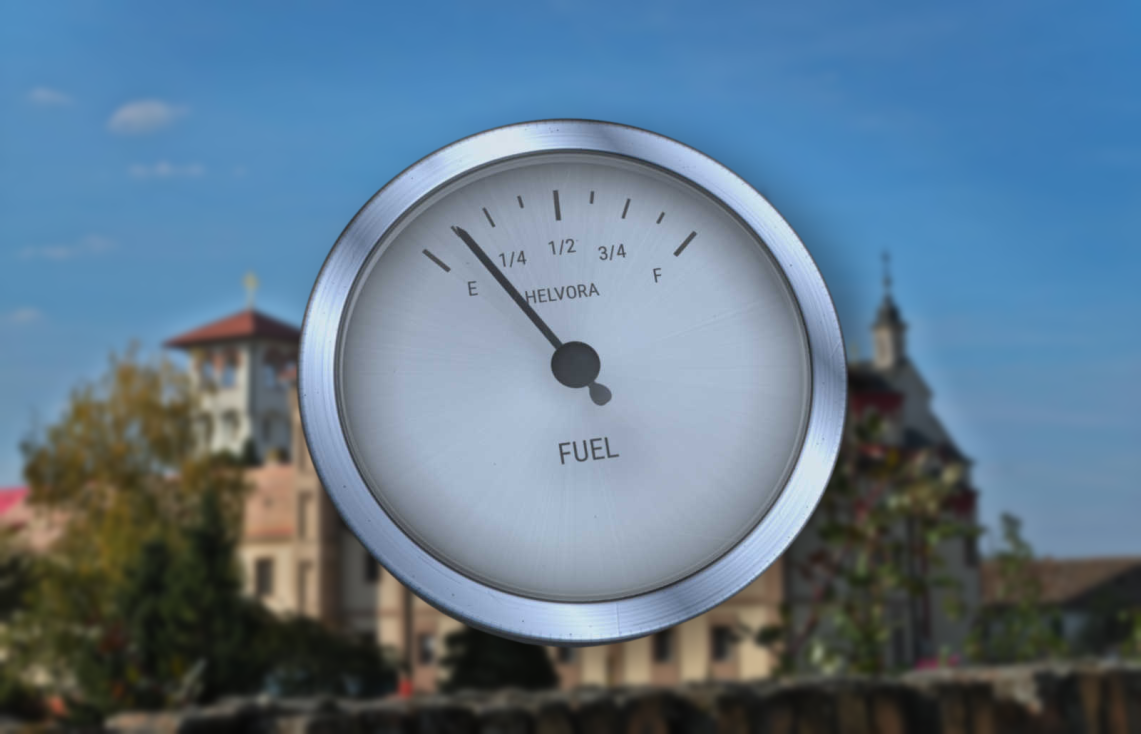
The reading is 0.125
